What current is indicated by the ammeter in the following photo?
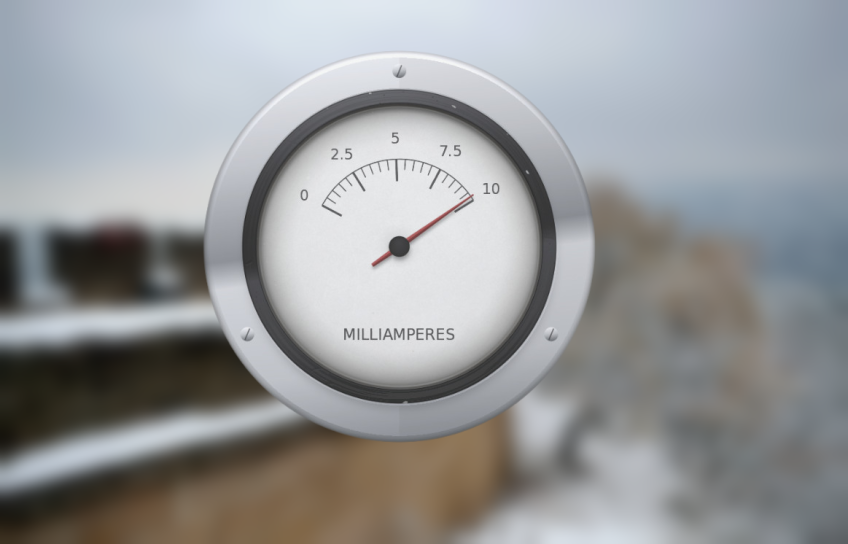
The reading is 9.75 mA
